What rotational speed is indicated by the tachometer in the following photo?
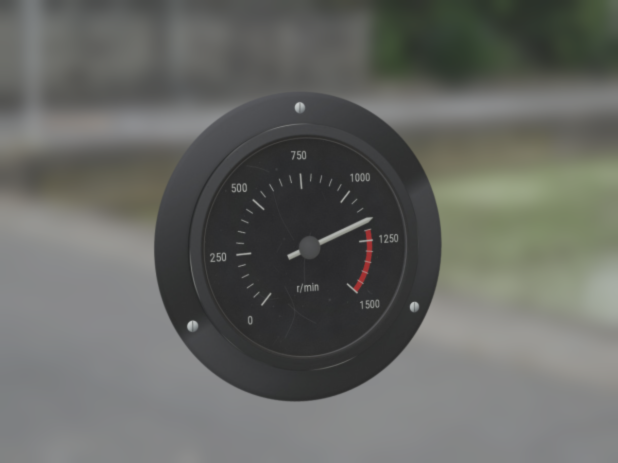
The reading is 1150 rpm
